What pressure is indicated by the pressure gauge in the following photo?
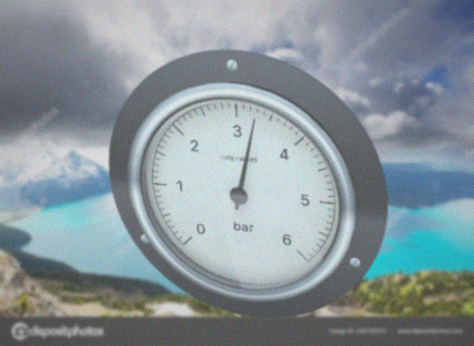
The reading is 3.3 bar
